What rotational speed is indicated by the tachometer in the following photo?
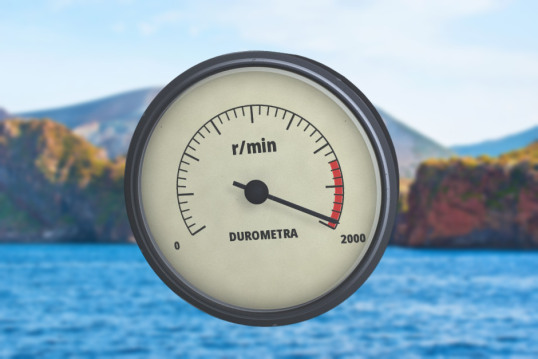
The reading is 1950 rpm
